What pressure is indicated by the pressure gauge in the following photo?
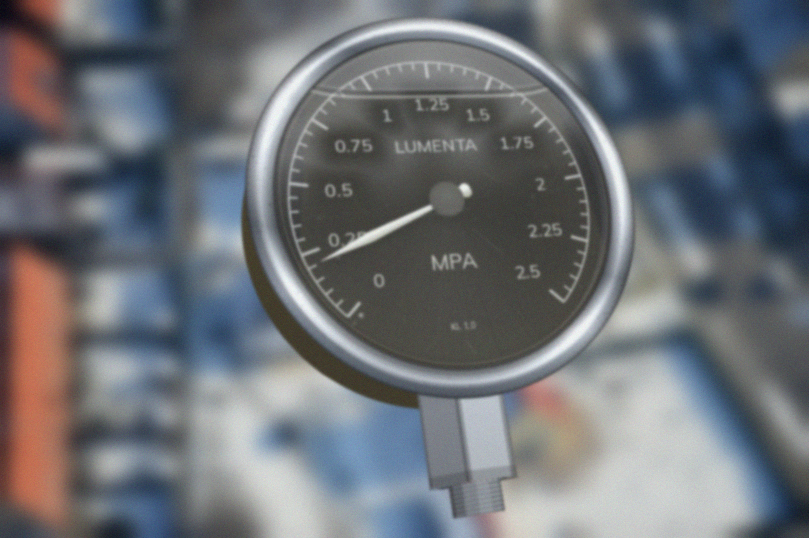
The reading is 0.2 MPa
